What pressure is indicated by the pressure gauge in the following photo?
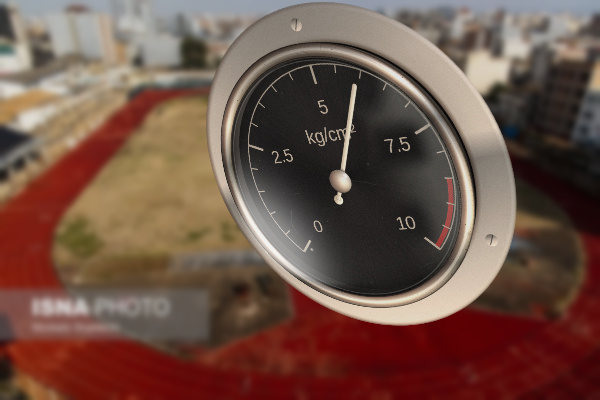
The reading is 6 kg/cm²
